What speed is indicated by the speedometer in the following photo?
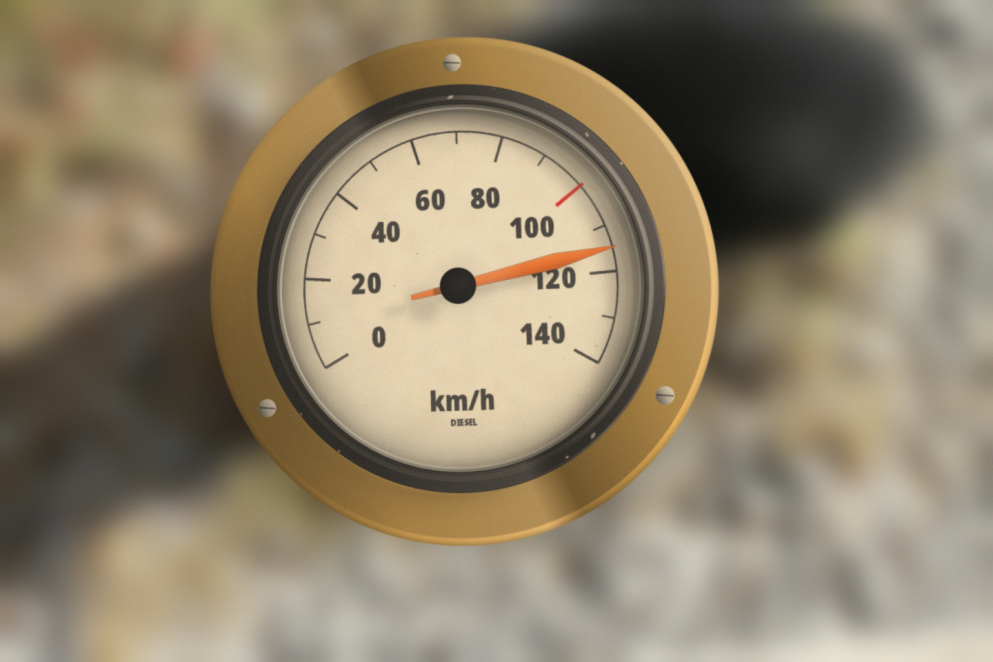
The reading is 115 km/h
